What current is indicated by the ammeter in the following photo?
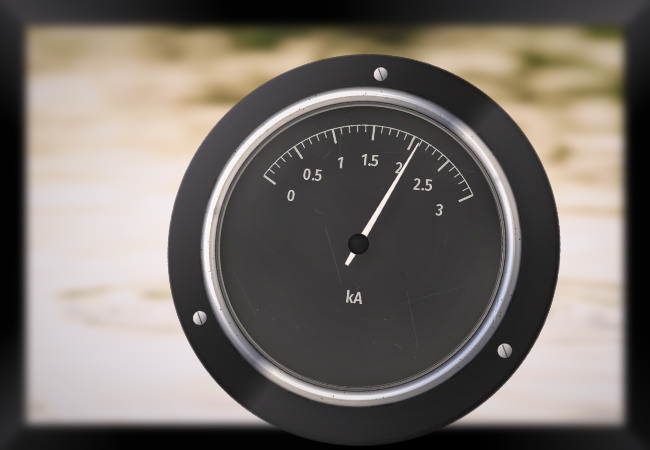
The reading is 2.1 kA
